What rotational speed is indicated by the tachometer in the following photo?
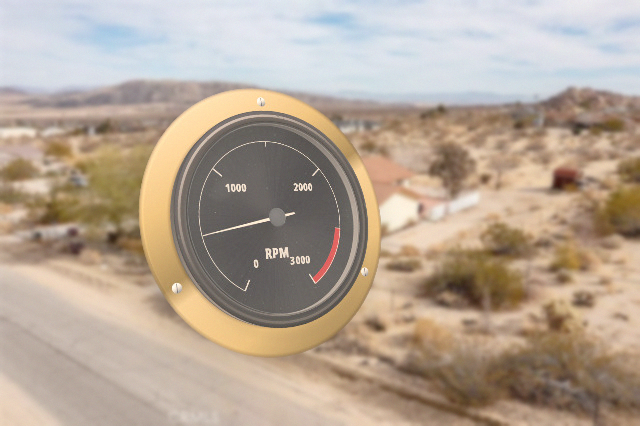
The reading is 500 rpm
